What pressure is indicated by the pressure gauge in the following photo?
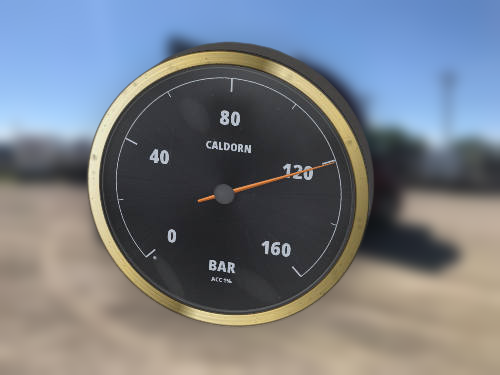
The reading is 120 bar
